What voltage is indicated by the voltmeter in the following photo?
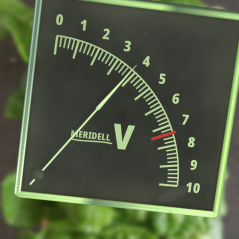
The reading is 3.8 V
